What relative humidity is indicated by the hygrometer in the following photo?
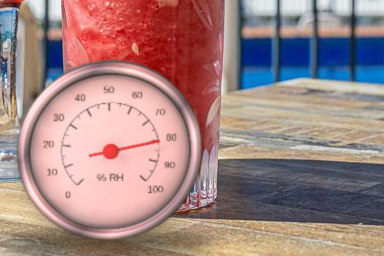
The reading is 80 %
